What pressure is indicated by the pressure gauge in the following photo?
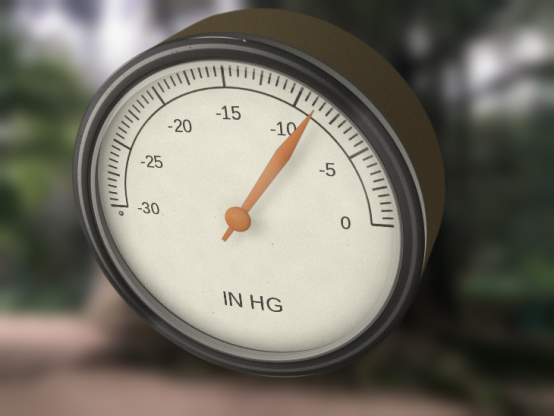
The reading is -8.75 inHg
